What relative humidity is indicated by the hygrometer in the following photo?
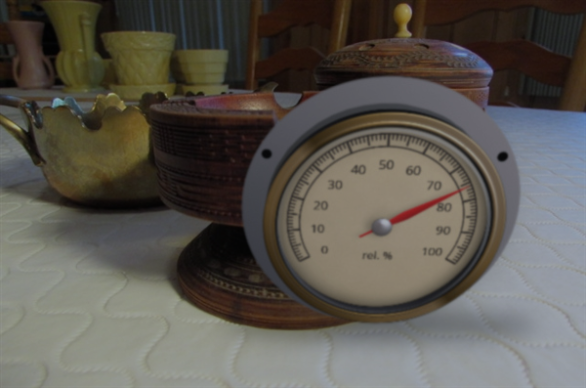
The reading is 75 %
